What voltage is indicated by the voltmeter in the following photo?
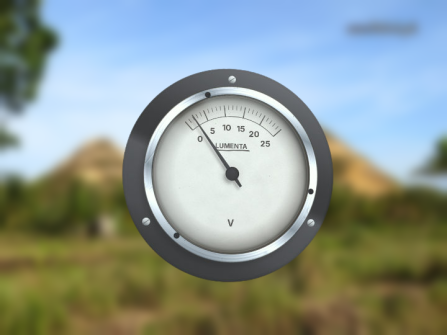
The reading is 2 V
